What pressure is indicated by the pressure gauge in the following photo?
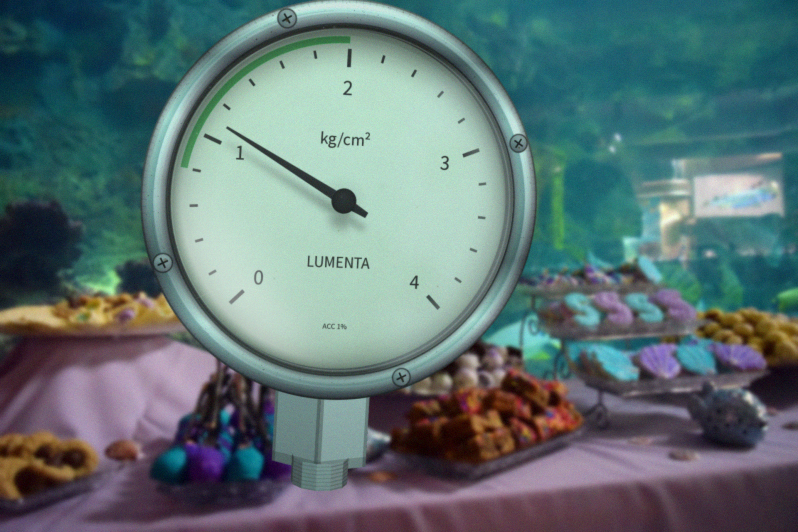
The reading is 1.1 kg/cm²
